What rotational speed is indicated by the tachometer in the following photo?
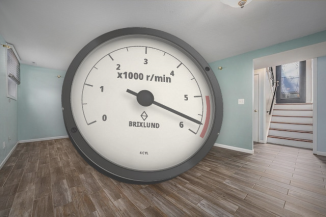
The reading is 5750 rpm
